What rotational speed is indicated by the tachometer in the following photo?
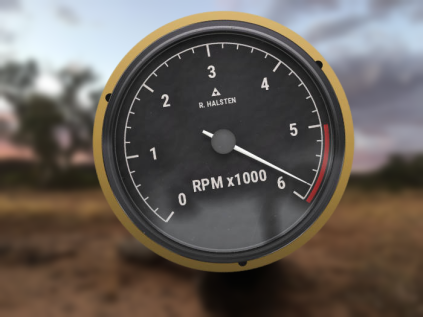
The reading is 5800 rpm
